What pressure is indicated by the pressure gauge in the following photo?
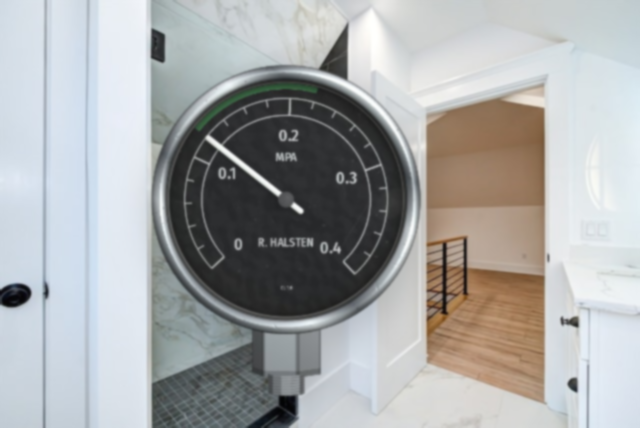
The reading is 0.12 MPa
